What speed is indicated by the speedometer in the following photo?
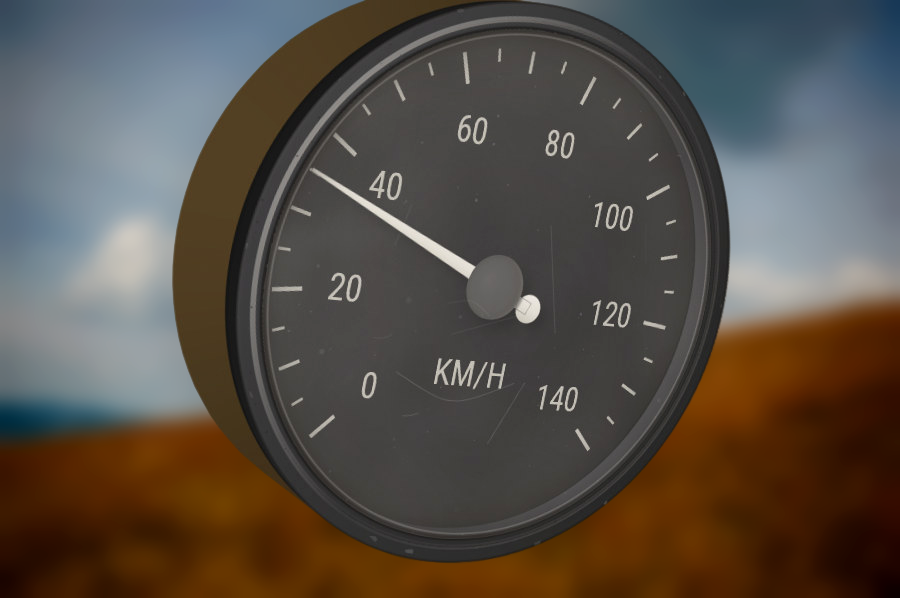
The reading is 35 km/h
